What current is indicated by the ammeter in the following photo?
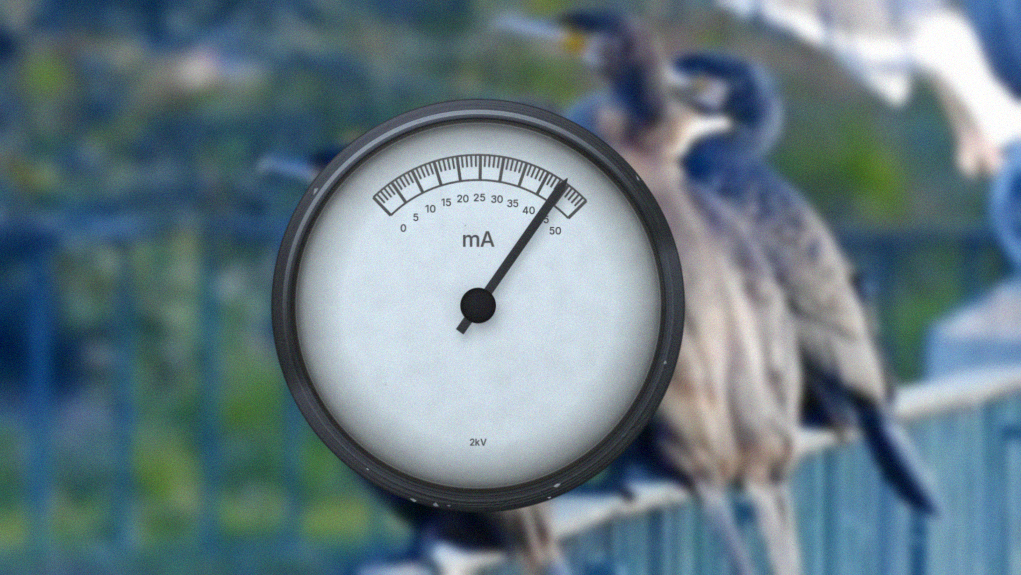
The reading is 44 mA
